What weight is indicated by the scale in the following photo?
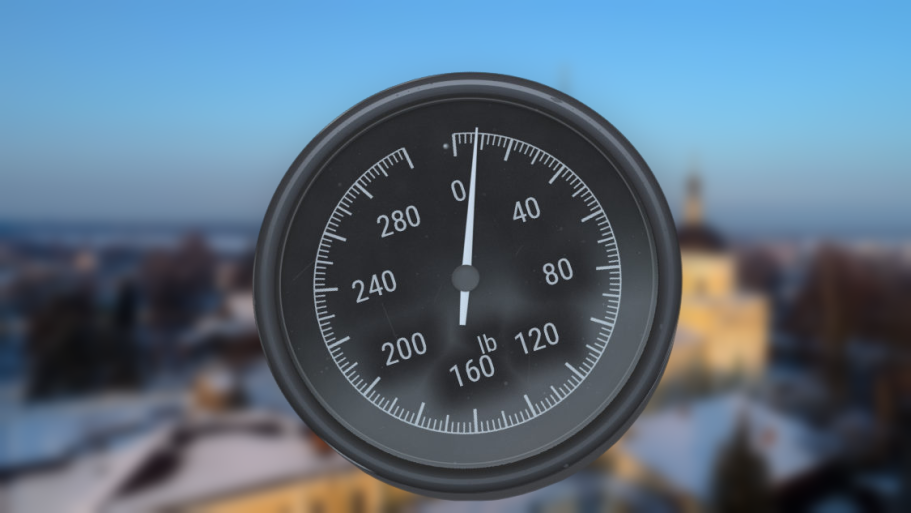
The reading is 8 lb
